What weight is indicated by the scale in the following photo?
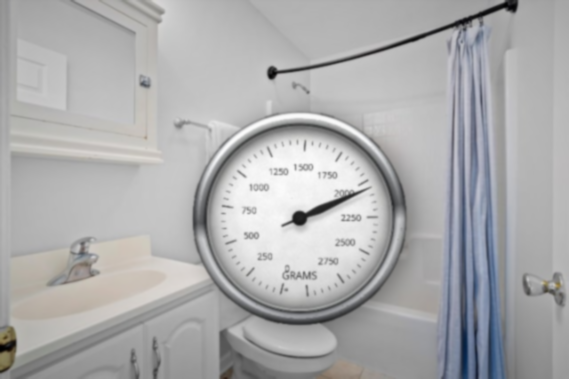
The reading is 2050 g
